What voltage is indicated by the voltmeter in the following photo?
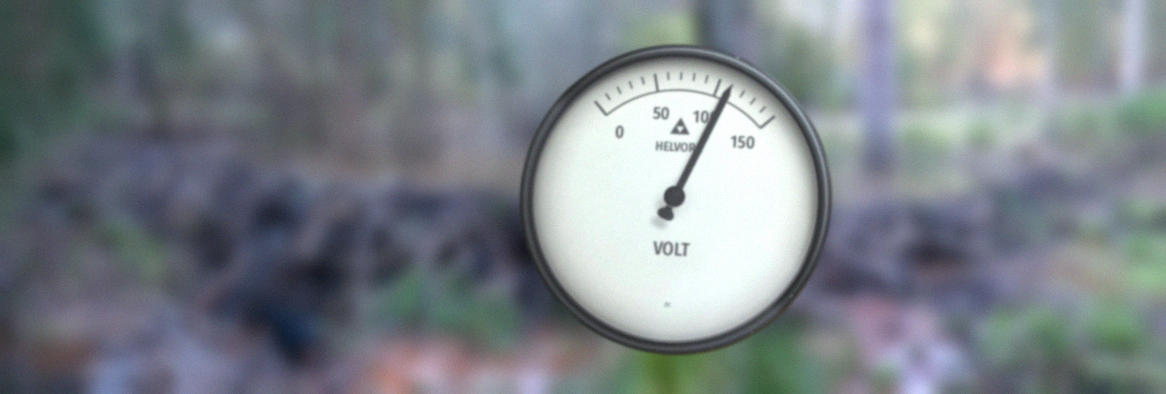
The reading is 110 V
